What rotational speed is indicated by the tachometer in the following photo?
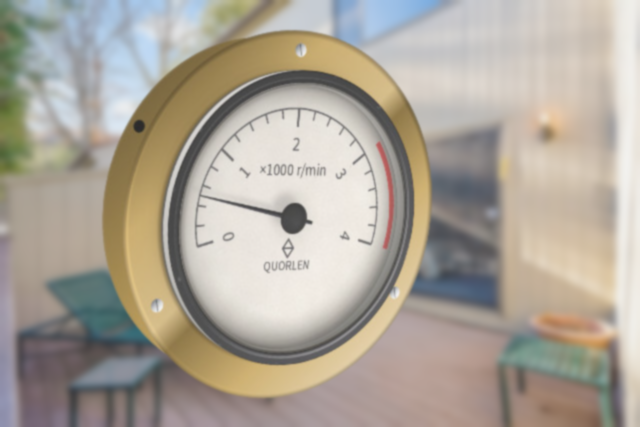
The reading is 500 rpm
